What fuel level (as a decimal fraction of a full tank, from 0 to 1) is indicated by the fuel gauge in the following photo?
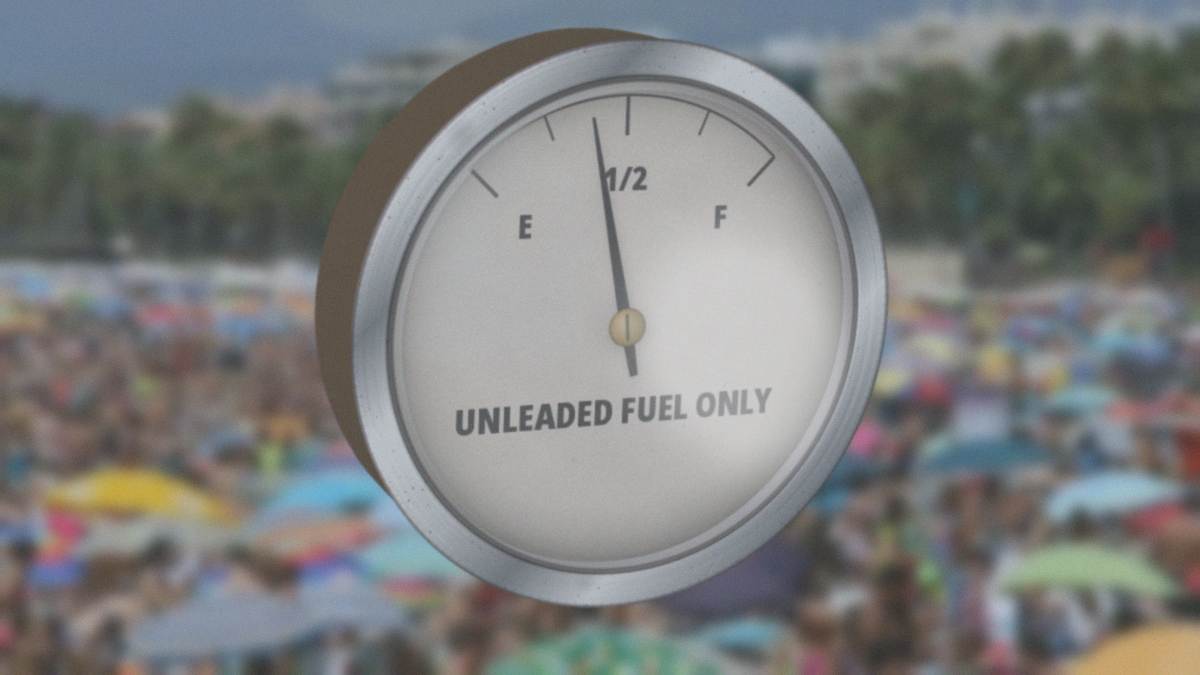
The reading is 0.375
